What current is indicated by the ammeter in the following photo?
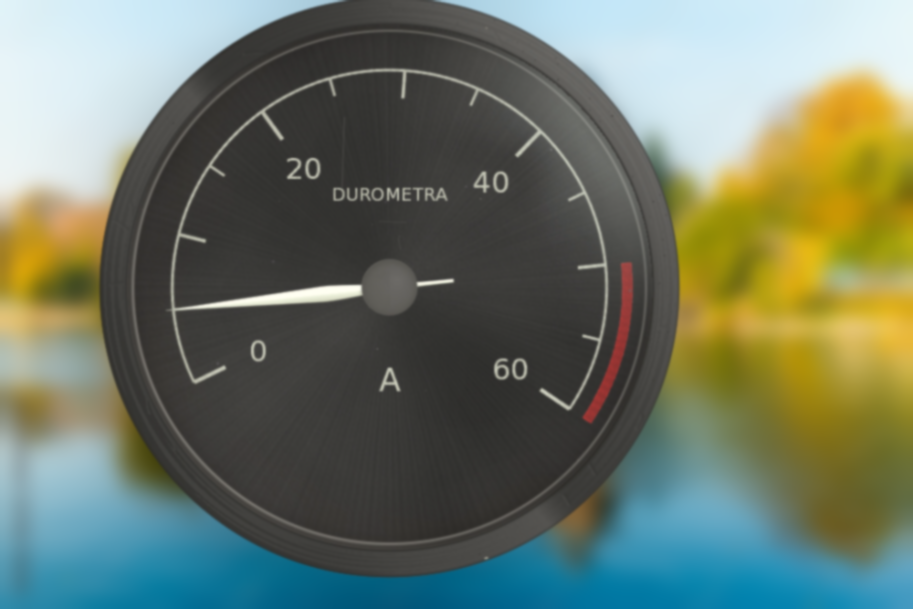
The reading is 5 A
